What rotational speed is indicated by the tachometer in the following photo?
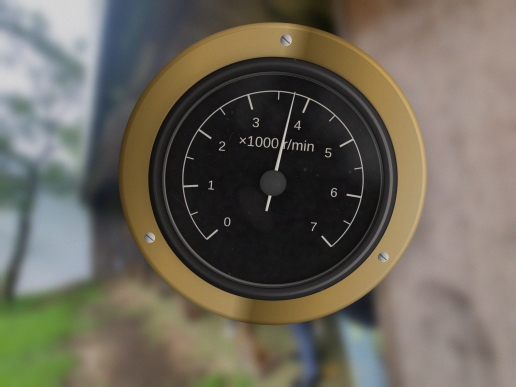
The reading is 3750 rpm
